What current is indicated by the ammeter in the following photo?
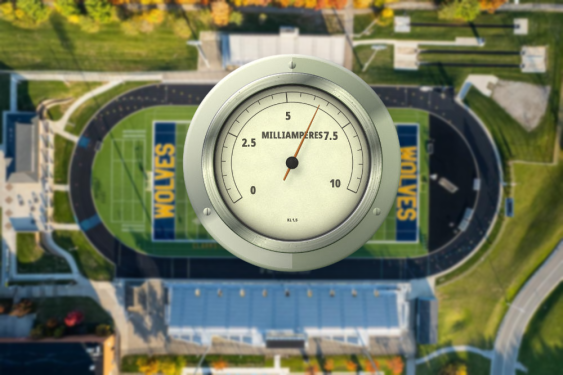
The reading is 6.25 mA
